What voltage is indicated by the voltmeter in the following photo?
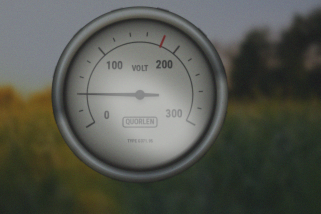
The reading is 40 V
